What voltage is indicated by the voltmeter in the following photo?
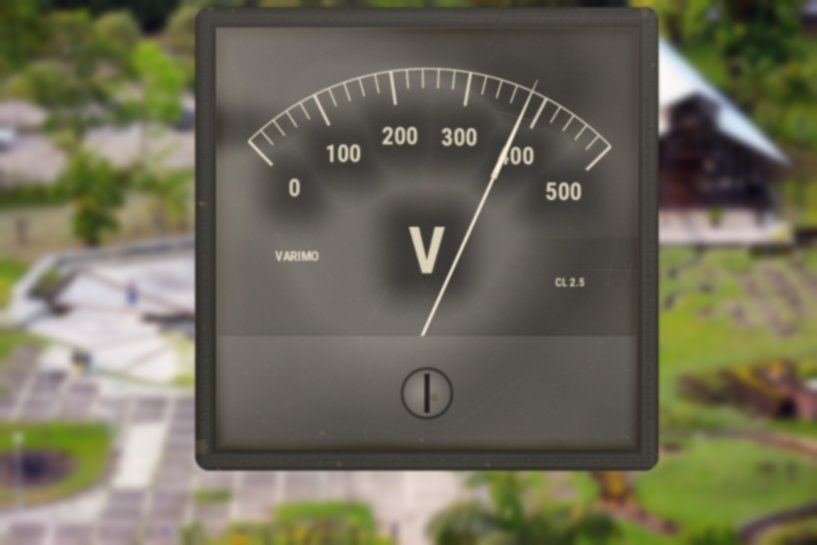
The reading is 380 V
